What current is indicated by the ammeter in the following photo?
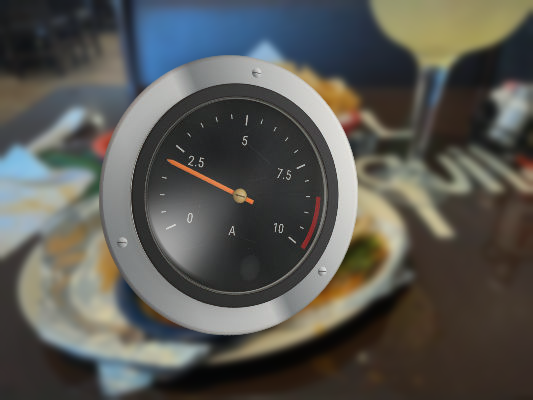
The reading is 2 A
